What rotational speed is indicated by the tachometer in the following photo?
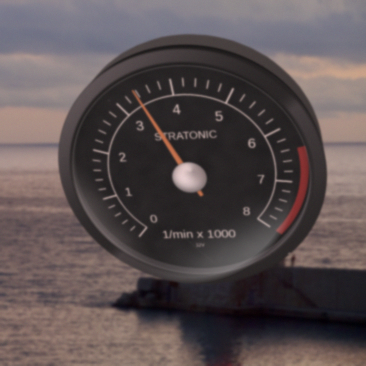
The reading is 3400 rpm
